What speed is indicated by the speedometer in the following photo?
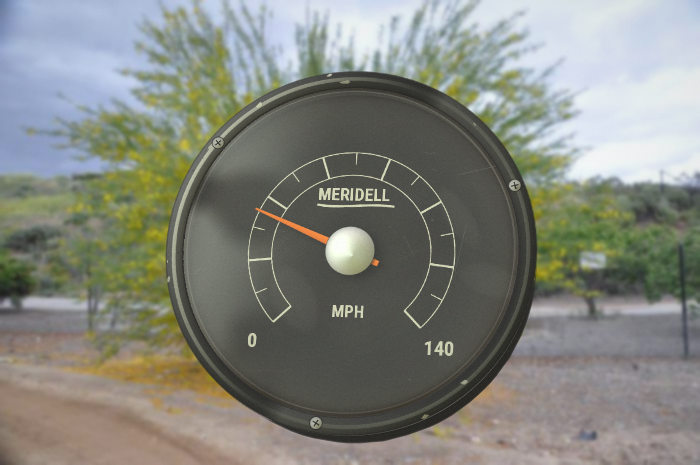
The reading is 35 mph
